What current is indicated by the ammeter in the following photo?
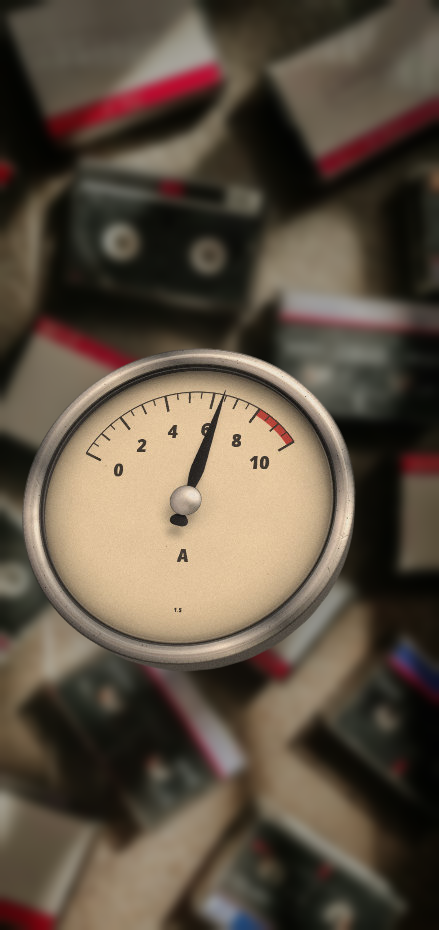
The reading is 6.5 A
